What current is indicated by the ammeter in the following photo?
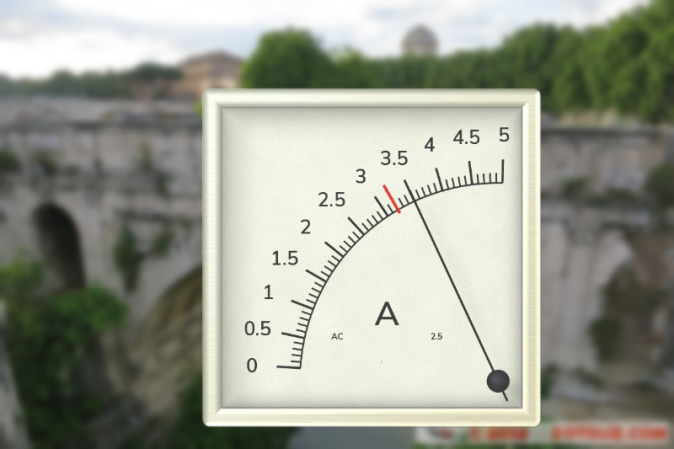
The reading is 3.5 A
